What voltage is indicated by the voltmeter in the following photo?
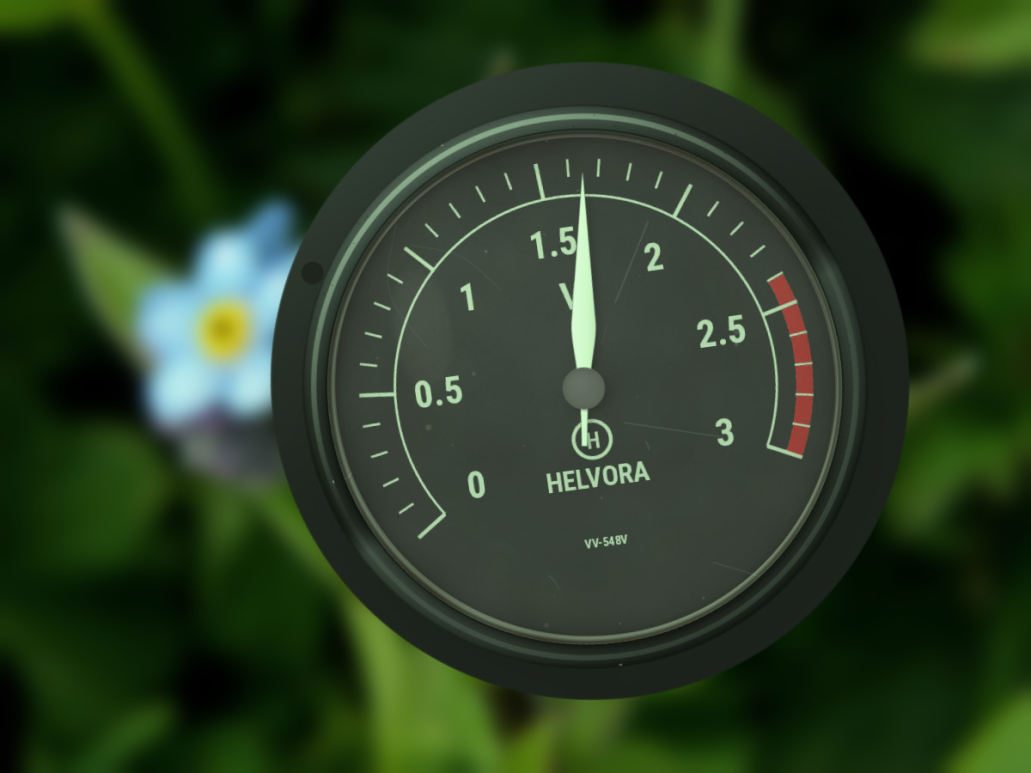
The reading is 1.65 V
